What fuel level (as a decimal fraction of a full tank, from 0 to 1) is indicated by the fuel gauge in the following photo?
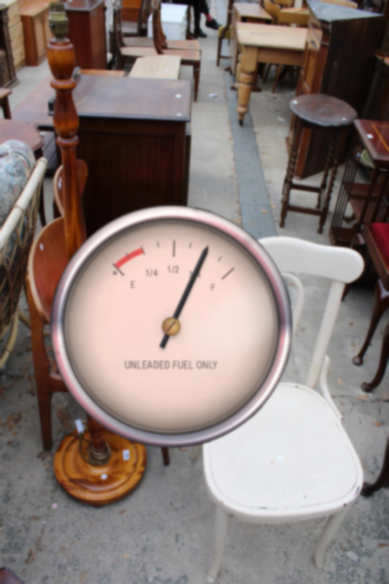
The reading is 0.75
